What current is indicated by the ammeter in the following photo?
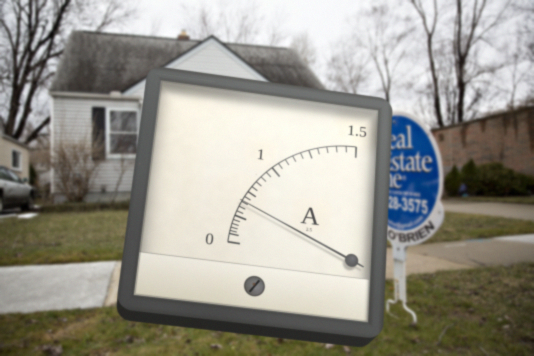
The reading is 0.65 A
